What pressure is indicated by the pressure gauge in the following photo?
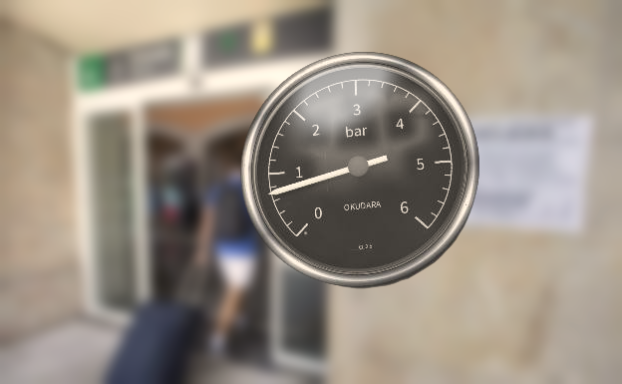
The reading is 0.7 bar
